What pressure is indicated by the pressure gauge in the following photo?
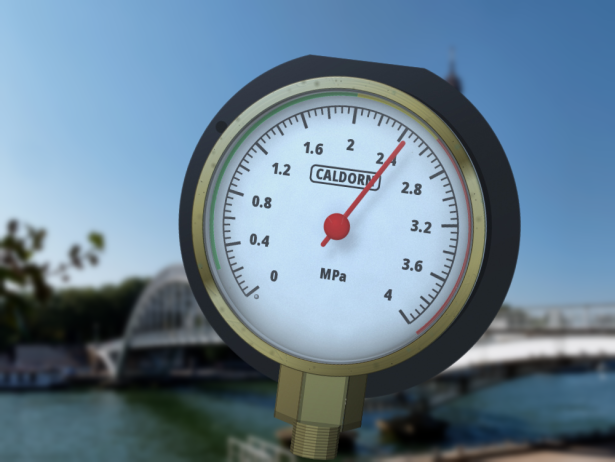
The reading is 2.45 MPa
